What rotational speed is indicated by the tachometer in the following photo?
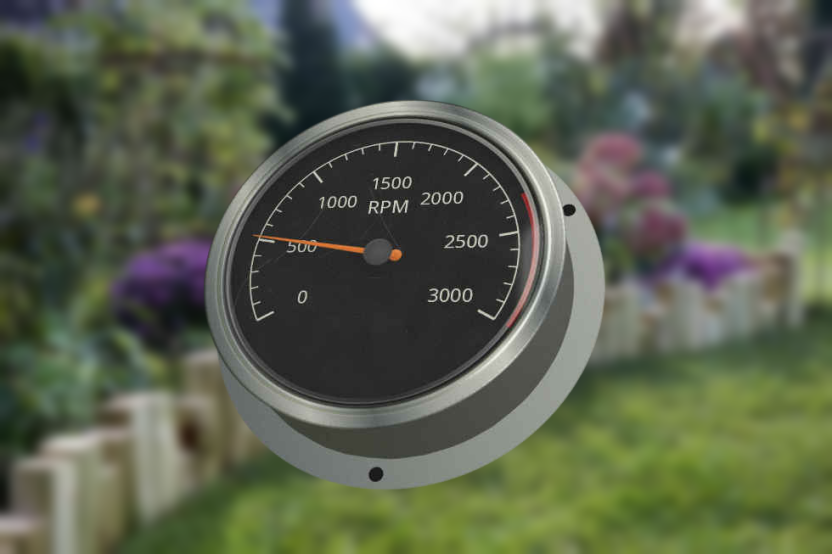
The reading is 500 rpm
